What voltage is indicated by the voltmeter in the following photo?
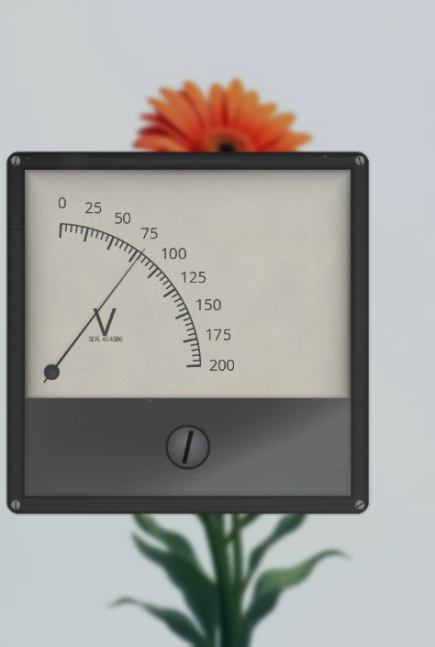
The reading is 80 V
